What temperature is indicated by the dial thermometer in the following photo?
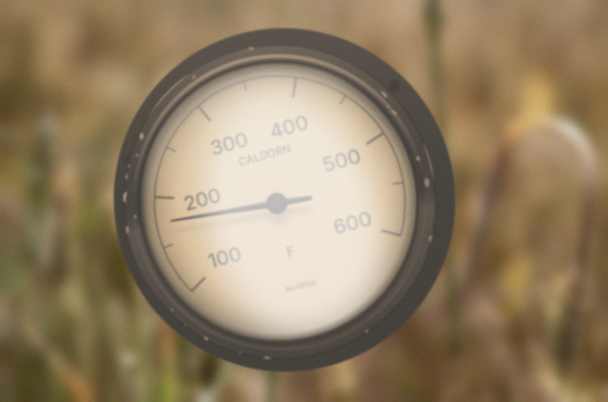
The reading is 175 °F
